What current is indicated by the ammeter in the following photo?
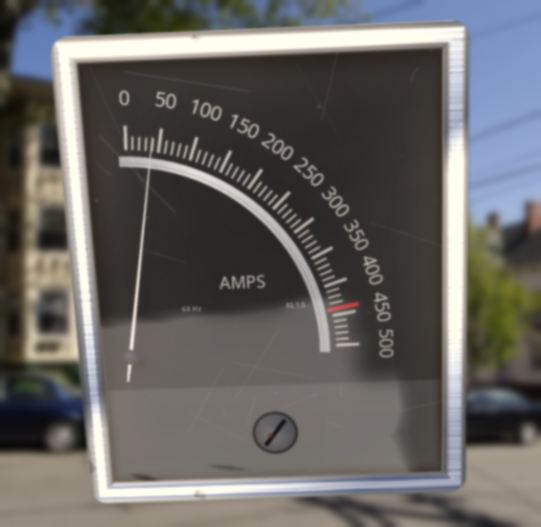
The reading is 40 A
